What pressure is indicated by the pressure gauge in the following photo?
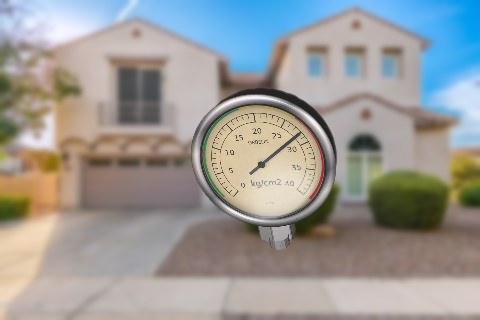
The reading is 28 kg/cm²
